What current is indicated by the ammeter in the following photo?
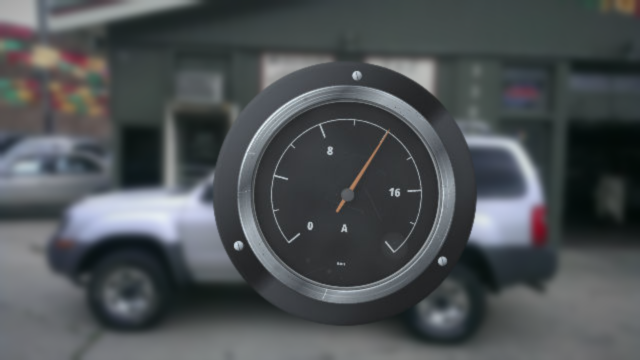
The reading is 12 A
